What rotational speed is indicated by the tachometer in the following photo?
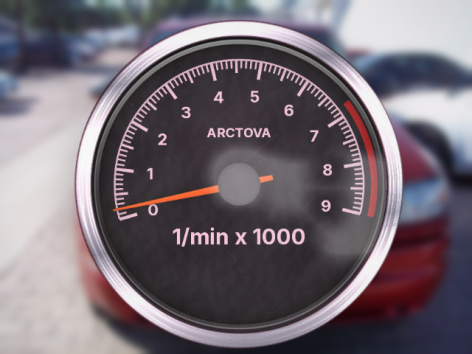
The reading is 200 rpm
